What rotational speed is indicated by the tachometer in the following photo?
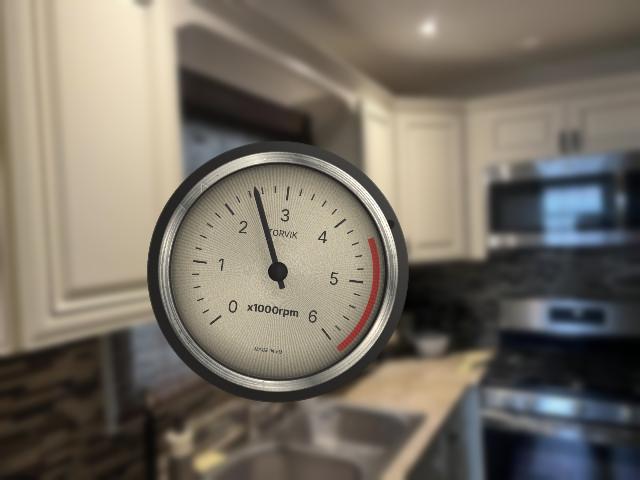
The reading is 2500 rpm
